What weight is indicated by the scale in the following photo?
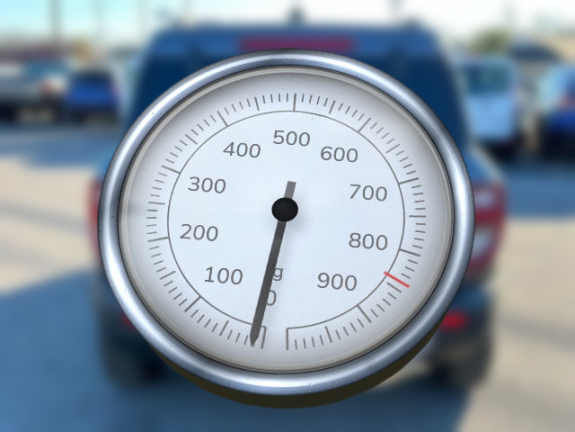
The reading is 10 g
